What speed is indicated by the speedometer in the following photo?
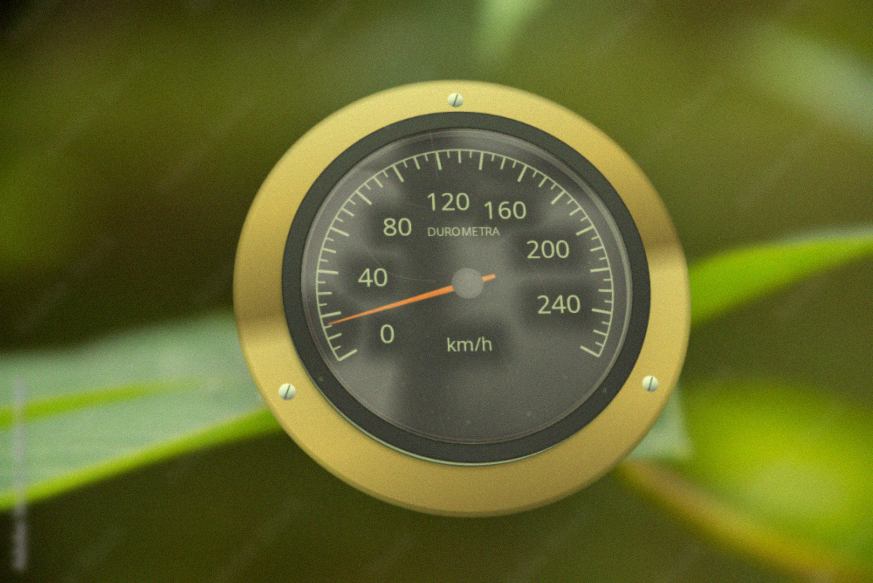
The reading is 15 km/h
